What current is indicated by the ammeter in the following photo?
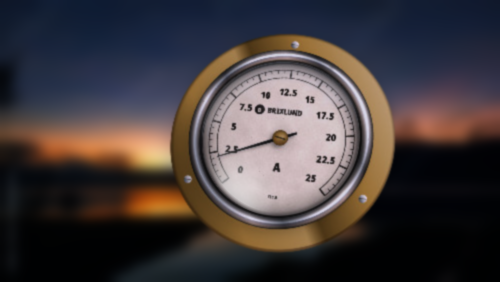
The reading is 2 A
